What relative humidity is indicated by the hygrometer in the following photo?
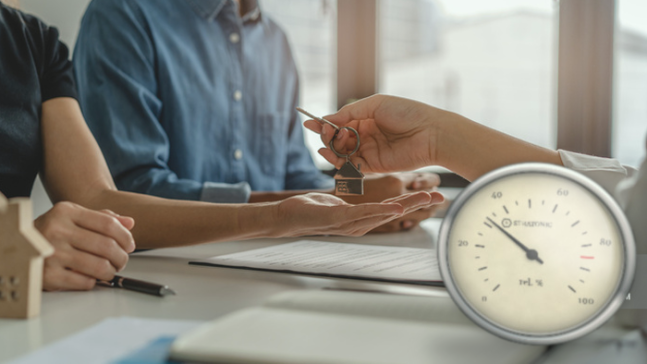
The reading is 32.5 %
